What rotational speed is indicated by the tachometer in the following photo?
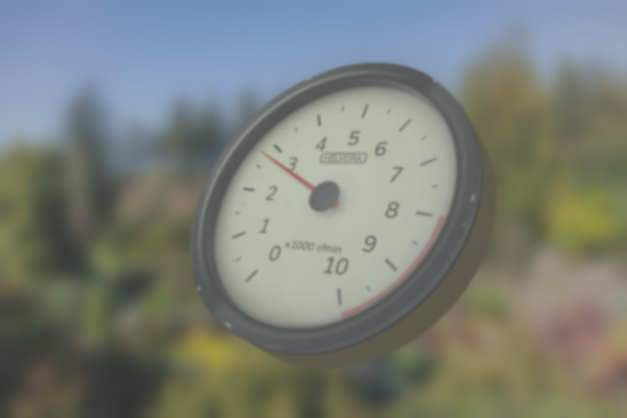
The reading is 2750 rpm
